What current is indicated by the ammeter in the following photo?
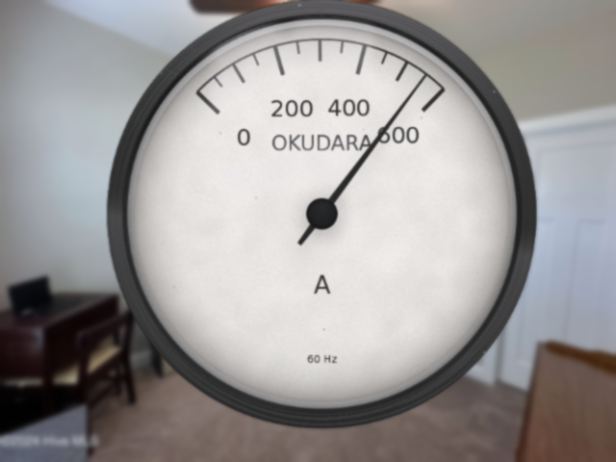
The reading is 550 A
